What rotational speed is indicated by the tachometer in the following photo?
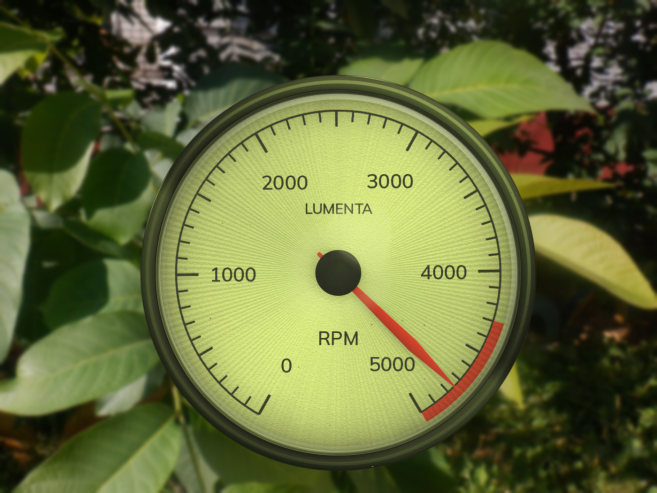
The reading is 4750 rpm
